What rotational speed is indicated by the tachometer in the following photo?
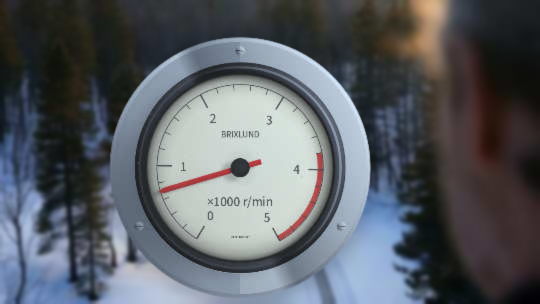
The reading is 700 rpm
